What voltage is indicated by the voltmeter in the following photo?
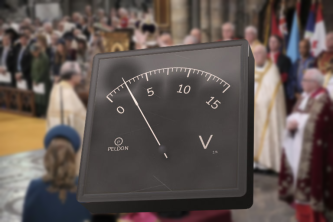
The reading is 2.5 V
